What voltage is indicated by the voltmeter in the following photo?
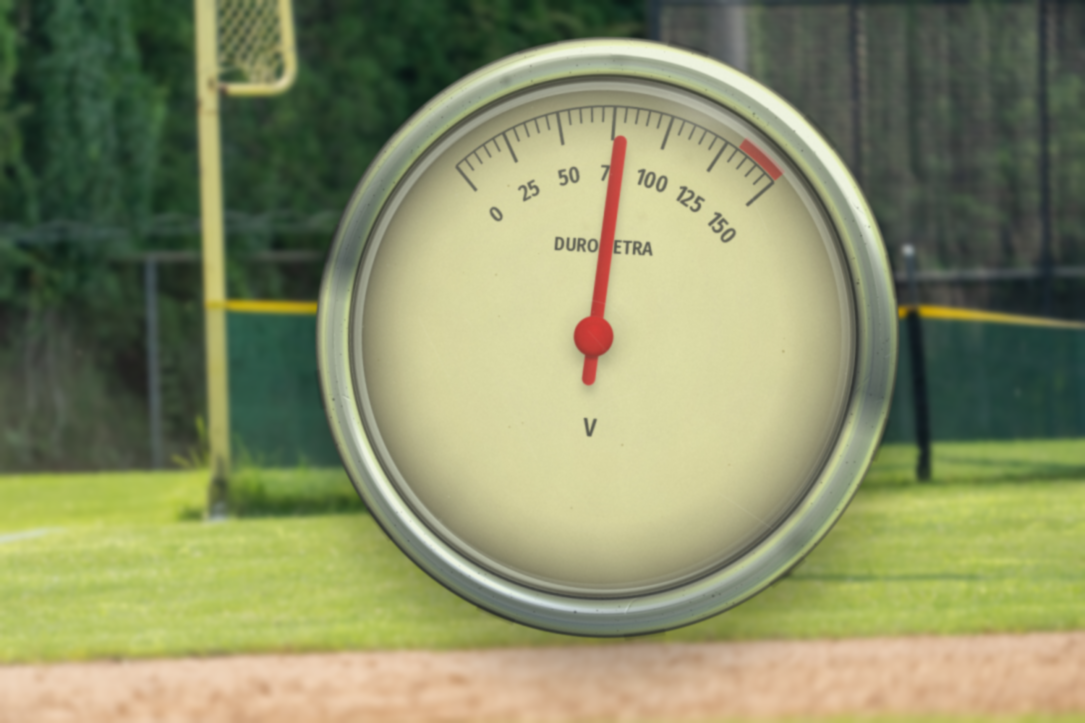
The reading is 80 V
